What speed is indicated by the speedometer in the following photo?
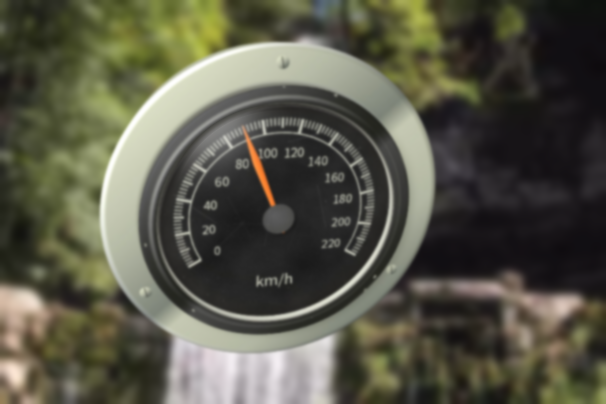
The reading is 90 km/h
